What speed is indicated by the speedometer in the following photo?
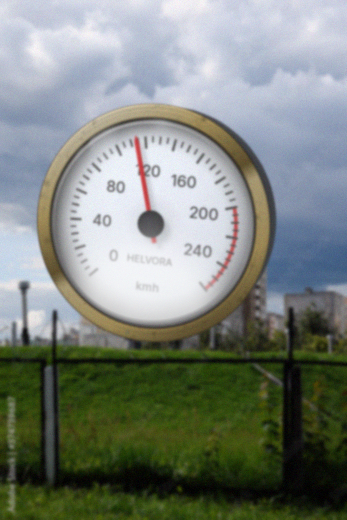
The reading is 115 km/h
